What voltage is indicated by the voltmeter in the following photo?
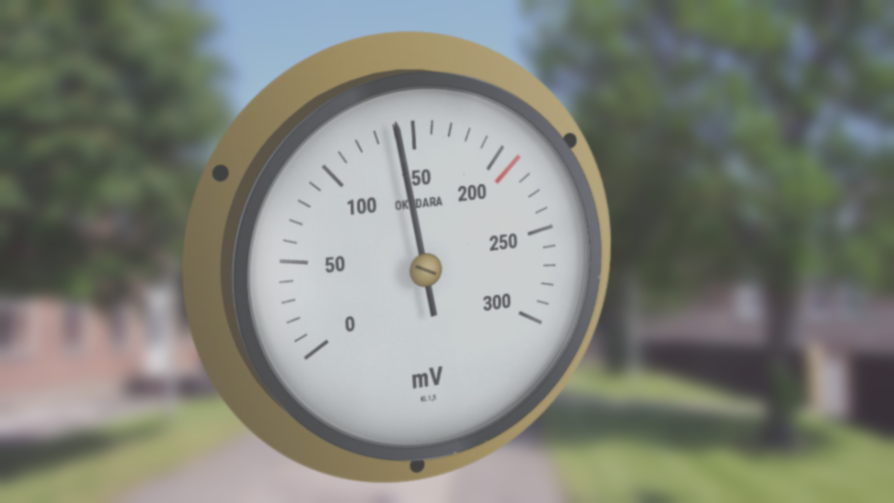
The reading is 140 mV
